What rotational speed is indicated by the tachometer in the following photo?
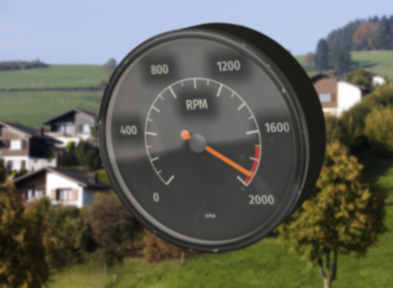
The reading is 1900 rpm
